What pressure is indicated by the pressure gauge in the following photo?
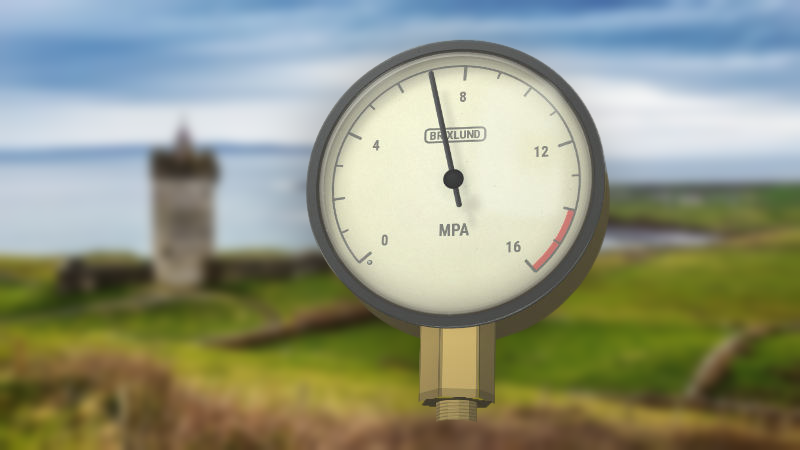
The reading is 7 MPa
